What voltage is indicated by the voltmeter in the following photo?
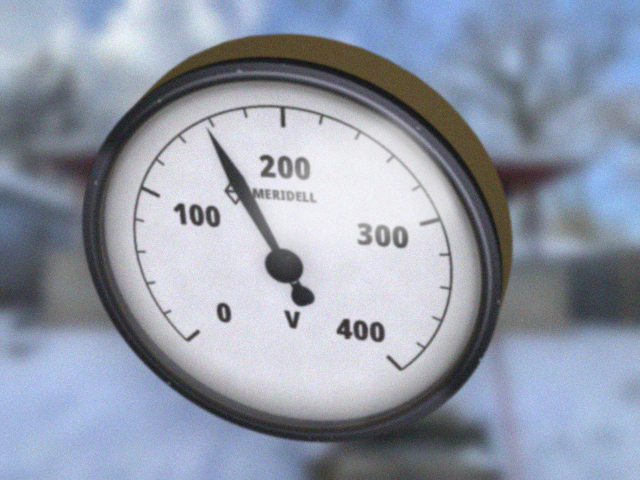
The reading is 160 V
